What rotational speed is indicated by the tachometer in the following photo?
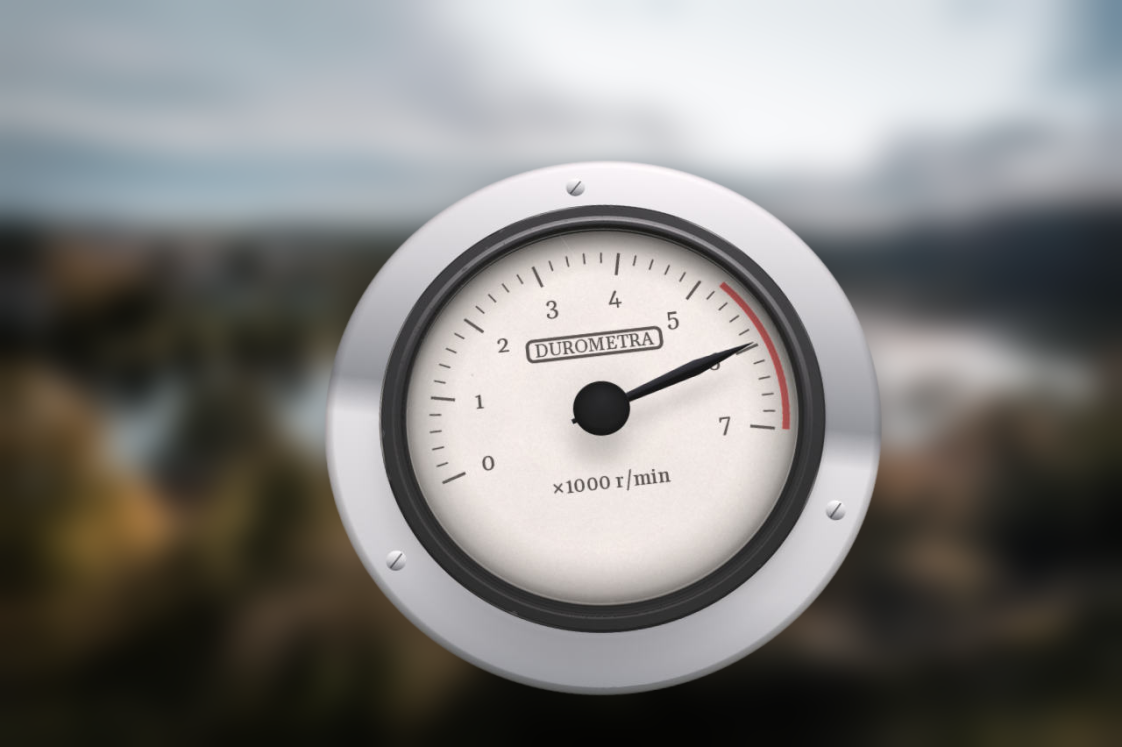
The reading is 6000 rpm
